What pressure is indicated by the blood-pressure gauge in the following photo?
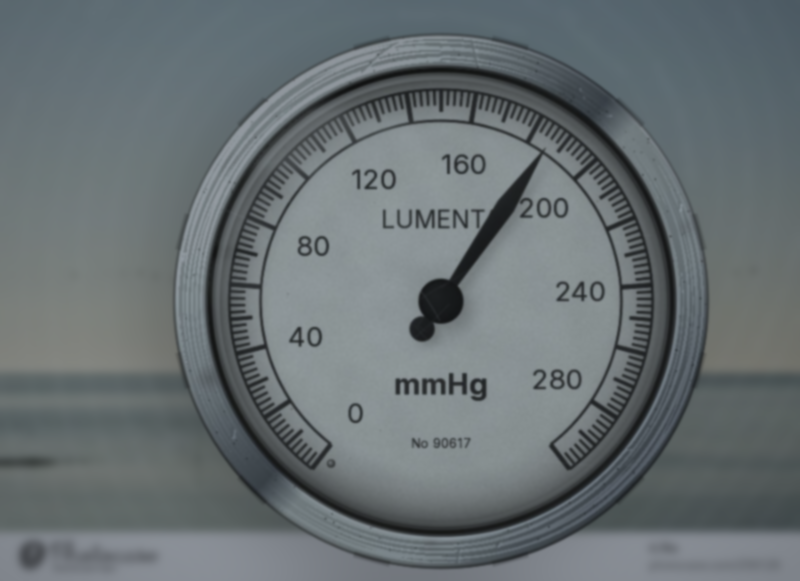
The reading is 186 mmHg
